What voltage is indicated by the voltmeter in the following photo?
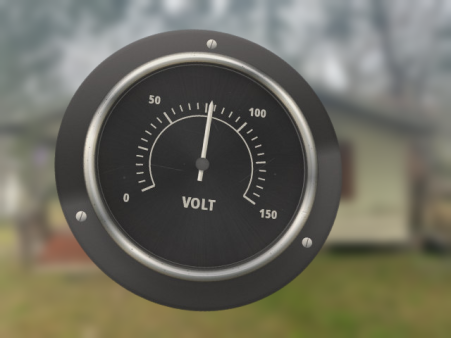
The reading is 77.5 V
